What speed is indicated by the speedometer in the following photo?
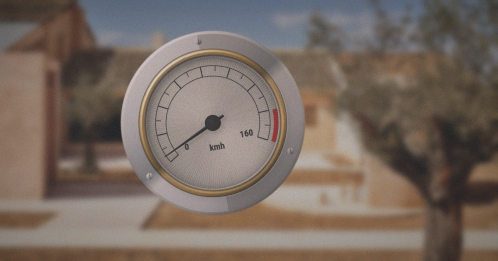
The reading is 5 km/h
